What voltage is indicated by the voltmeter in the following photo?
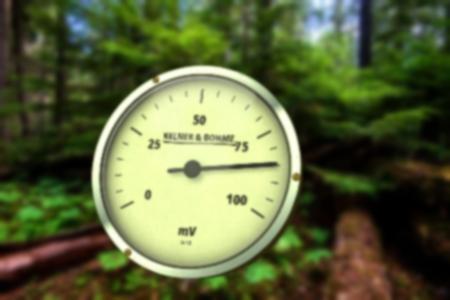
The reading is 85 mV
